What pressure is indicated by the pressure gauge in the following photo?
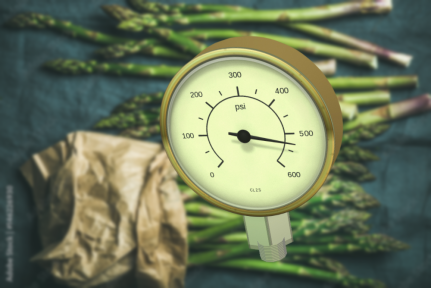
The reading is 525 psi
